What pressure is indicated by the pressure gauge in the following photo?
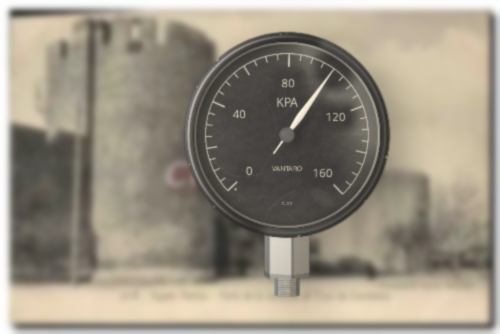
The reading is 100 kPa
